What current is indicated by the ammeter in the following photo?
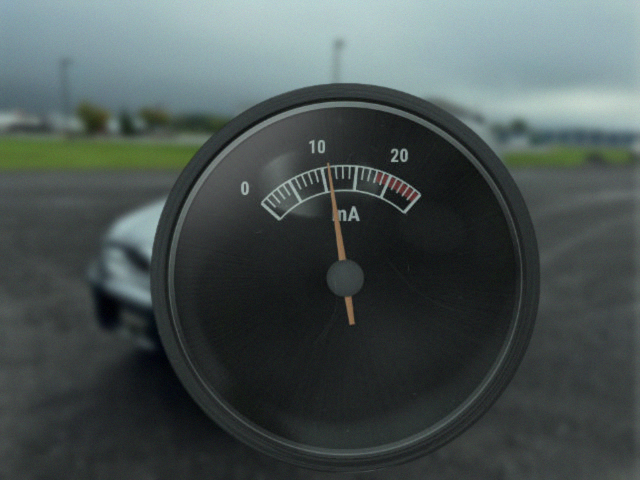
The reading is 11 mA
